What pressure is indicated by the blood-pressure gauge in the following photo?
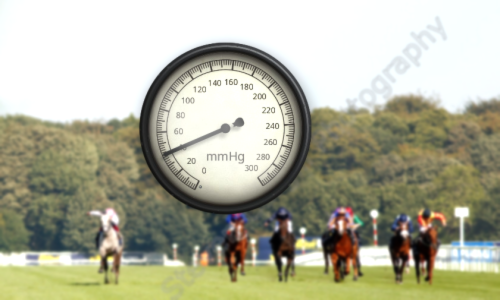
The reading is 40 mmHg
